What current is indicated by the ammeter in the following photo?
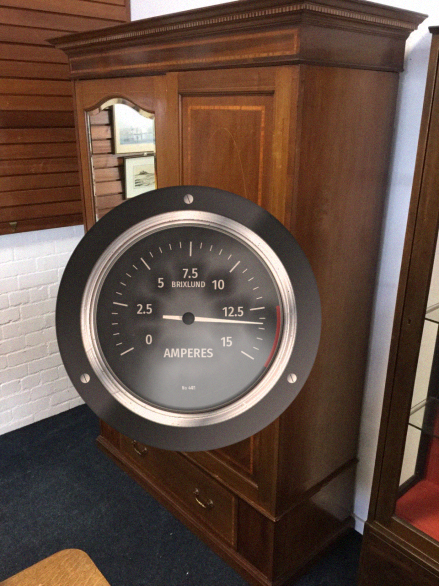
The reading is 13.25 A
